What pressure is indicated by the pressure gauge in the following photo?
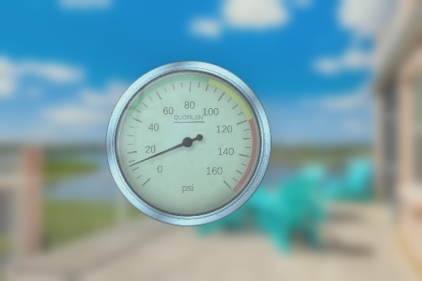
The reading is 12.5 psi
